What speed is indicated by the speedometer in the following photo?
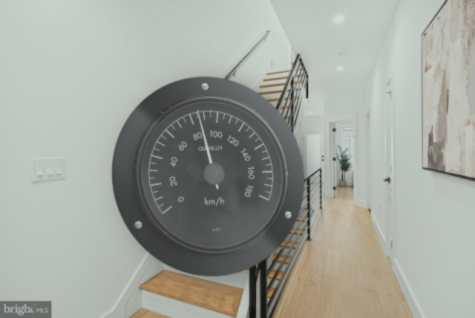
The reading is 85 km/h
